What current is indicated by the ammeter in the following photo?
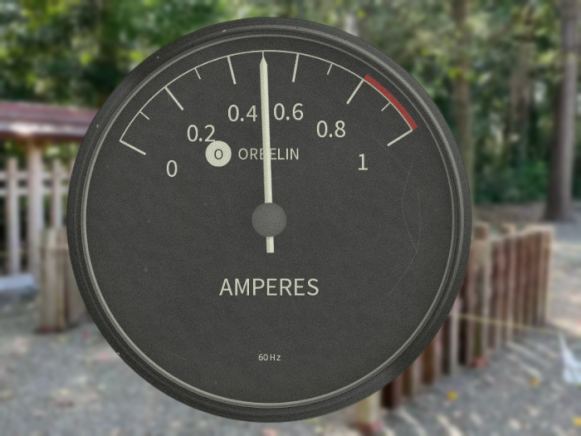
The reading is 0.5 A
